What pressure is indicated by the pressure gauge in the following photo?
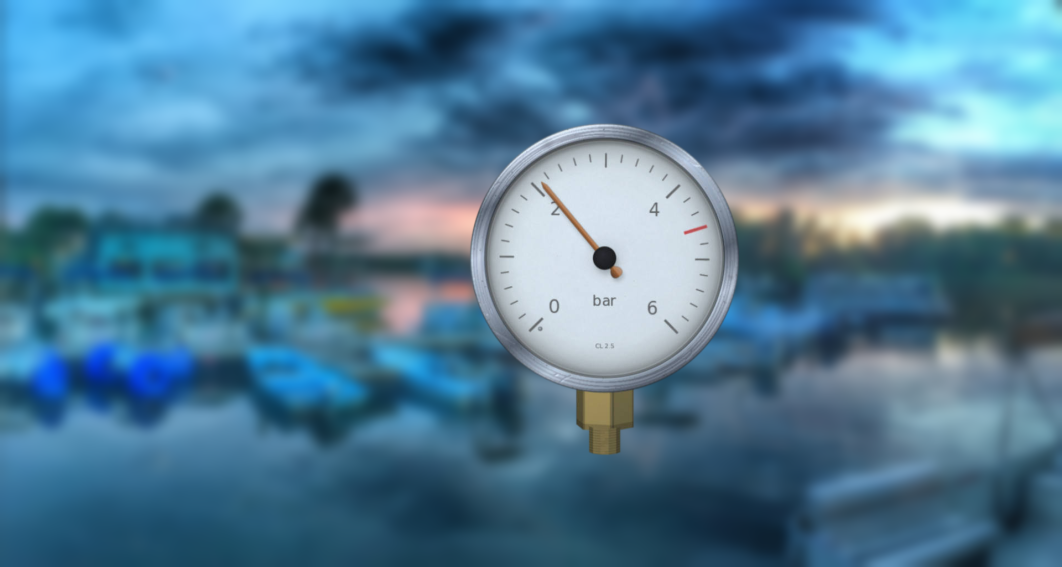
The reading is 2.1 bar
